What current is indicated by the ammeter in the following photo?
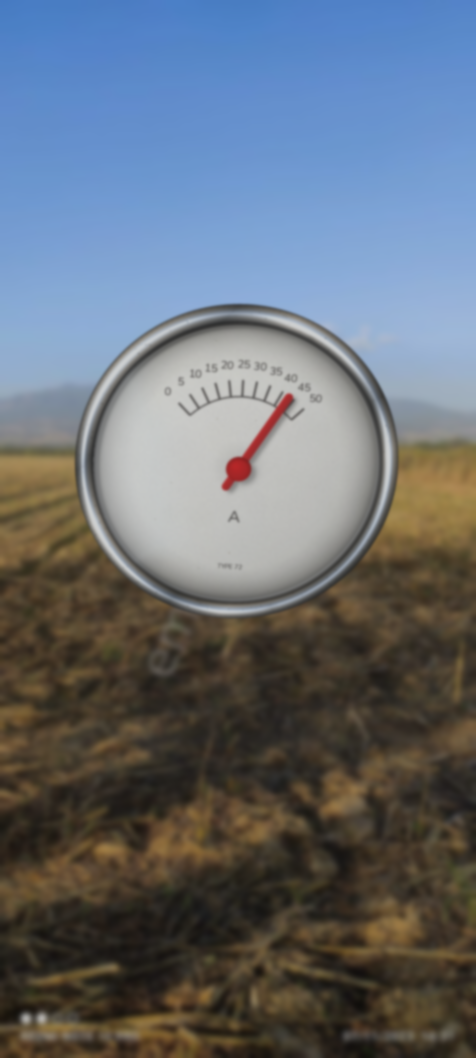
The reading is 42.5 A
